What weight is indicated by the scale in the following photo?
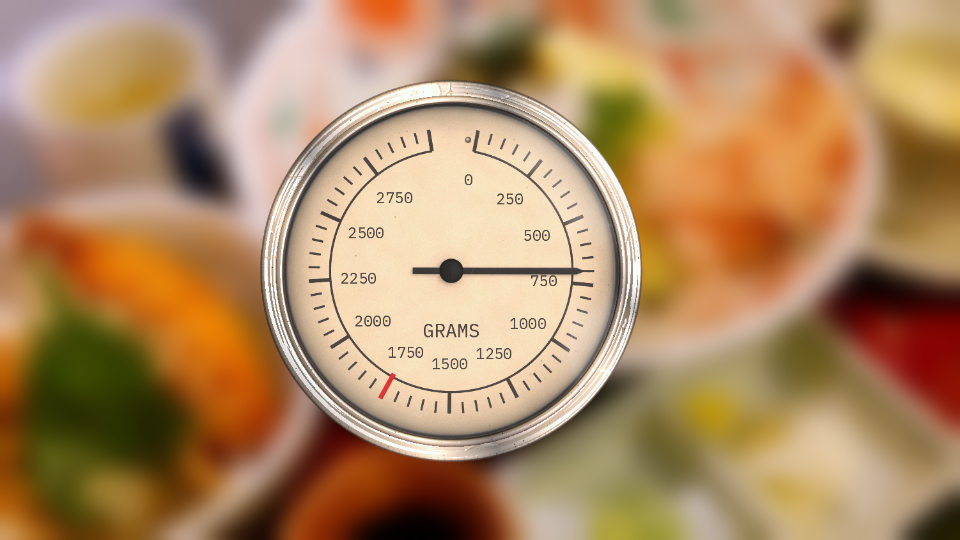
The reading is 700 g
